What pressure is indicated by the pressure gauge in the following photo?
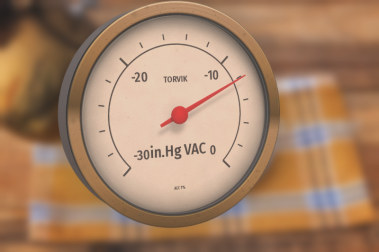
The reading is -8 inHg
